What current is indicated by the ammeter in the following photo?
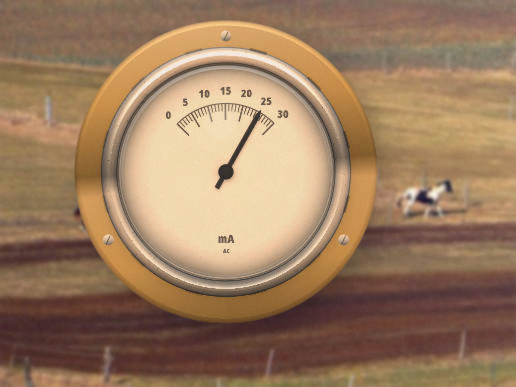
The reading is 25 mA
